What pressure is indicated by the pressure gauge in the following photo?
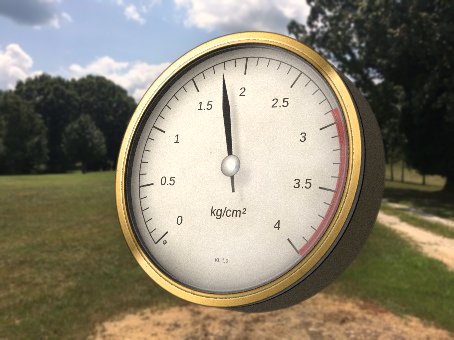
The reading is 1.8 kg/cm²
